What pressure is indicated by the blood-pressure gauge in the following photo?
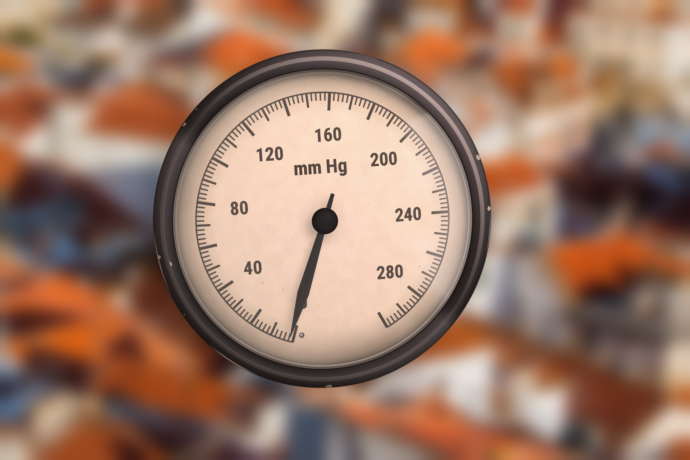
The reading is 2 mmHg
